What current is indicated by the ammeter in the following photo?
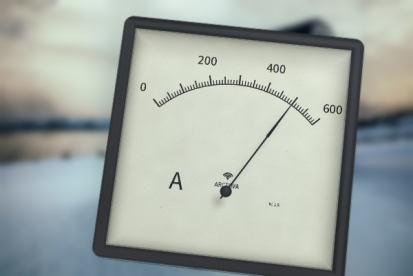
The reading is 500 A
